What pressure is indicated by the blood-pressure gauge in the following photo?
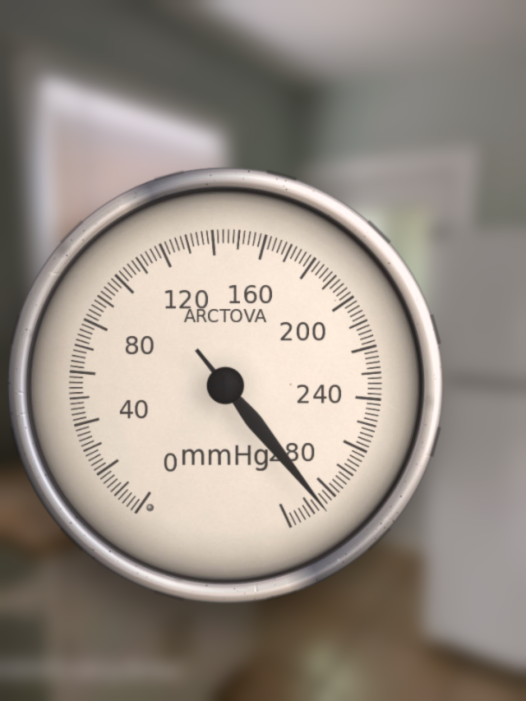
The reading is 286 mmHg
